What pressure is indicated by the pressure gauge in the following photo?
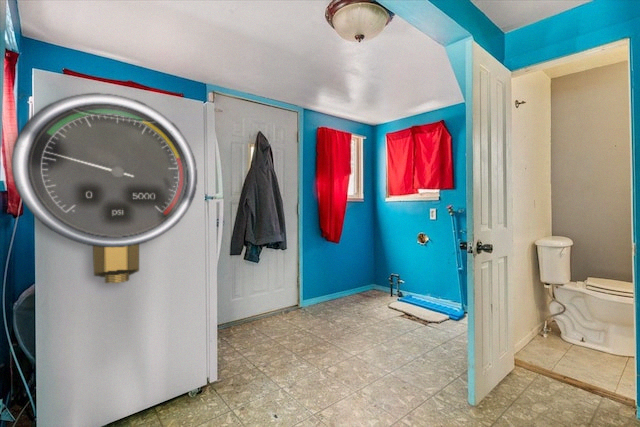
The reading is 1100 psi
